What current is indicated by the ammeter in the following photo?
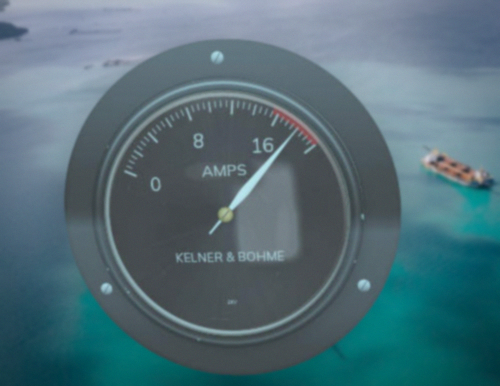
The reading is 18 A
